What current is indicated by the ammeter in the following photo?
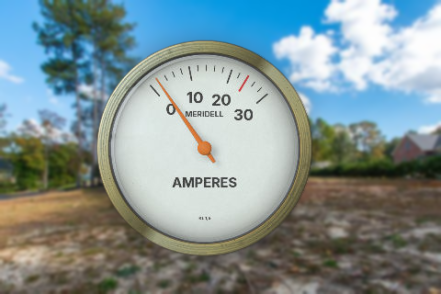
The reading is 2 A
